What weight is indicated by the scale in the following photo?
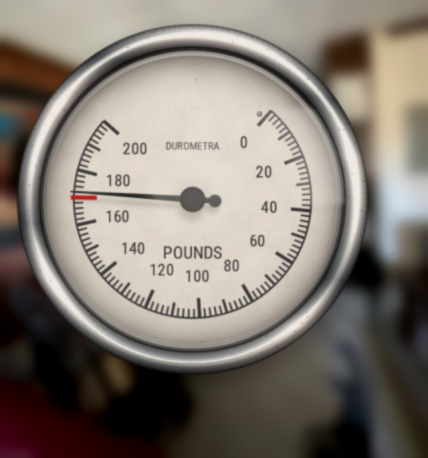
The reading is 172 lb
